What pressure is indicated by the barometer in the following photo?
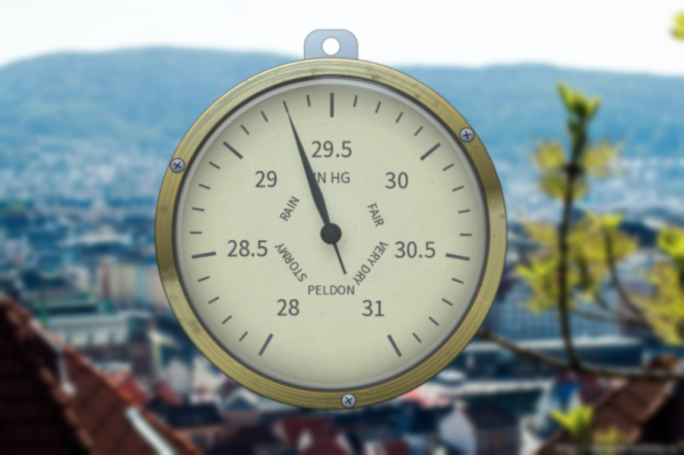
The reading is 29.3 inHg
